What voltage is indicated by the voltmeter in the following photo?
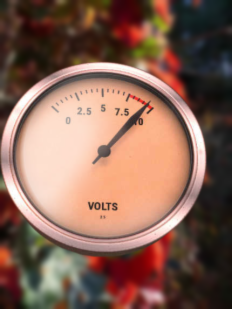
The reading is 9.5 V
